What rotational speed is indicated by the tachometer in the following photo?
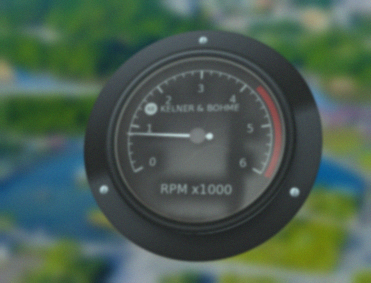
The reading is 800 rpm
